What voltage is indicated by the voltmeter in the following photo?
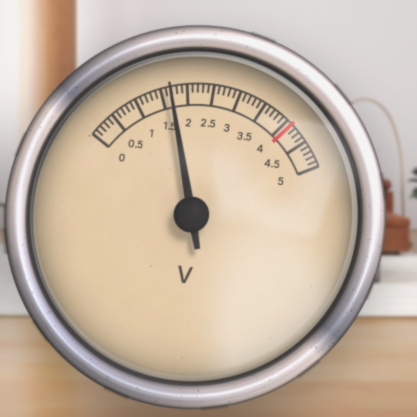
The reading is 1.7 V
